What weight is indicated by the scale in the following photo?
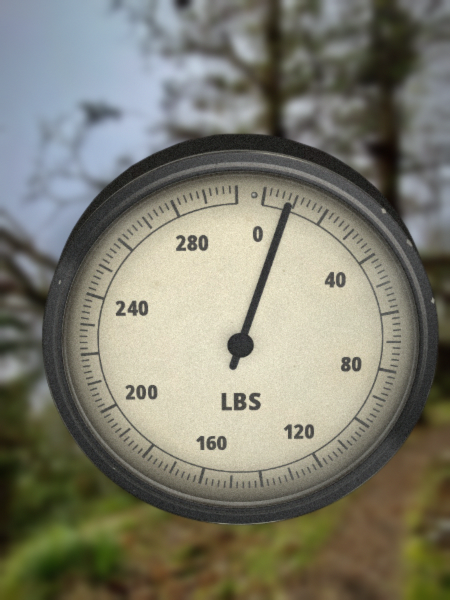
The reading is 8 lb
